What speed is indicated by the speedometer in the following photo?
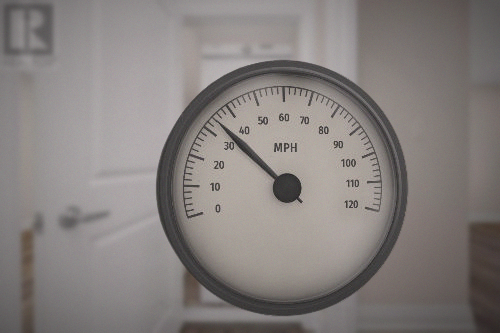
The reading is 34 mph
